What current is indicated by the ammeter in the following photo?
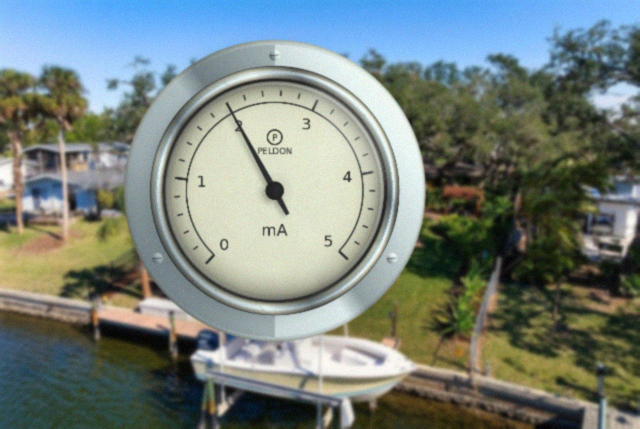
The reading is 2 mA
